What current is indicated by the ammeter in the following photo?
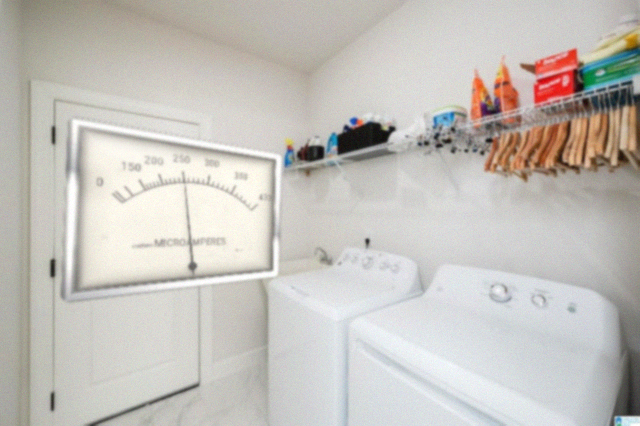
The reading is 250 µA
